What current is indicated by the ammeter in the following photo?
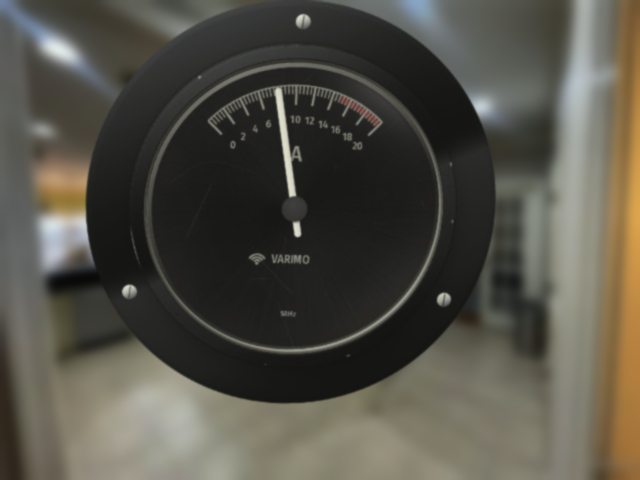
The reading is 8 A
